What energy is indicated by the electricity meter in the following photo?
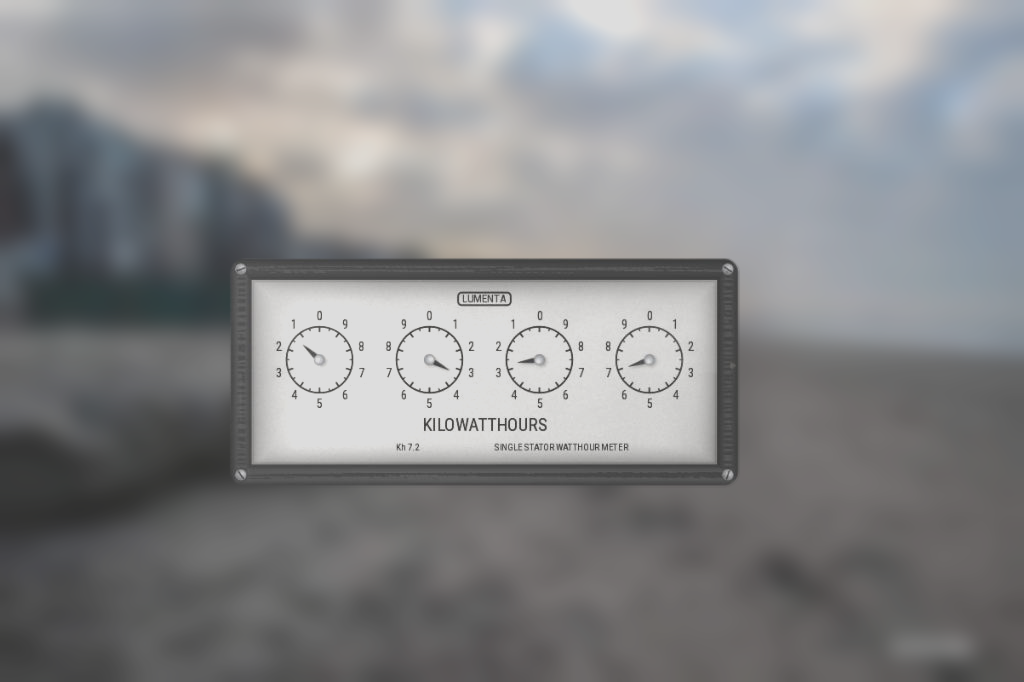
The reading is 1327 kWh
